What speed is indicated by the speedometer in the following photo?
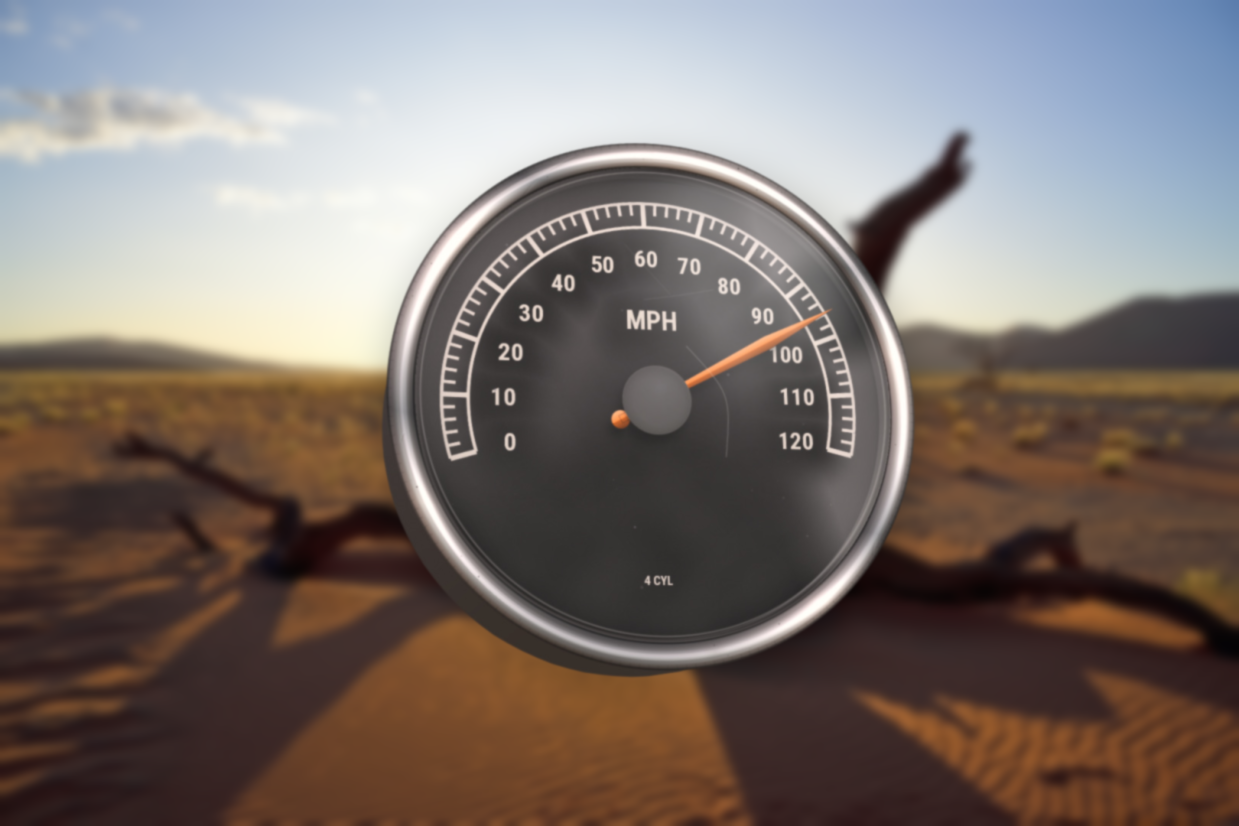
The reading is 96 mph
